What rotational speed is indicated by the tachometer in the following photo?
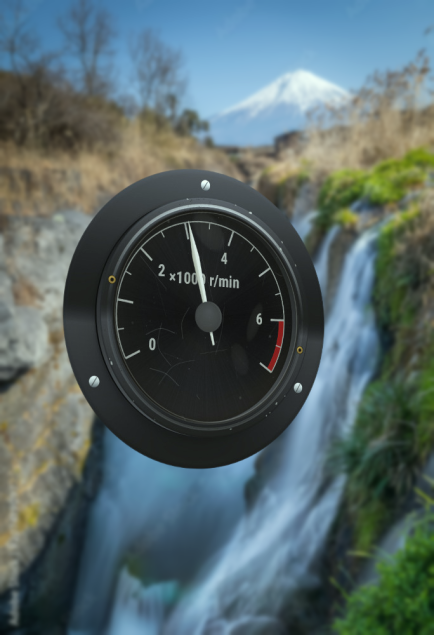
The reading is 3000 rpm
